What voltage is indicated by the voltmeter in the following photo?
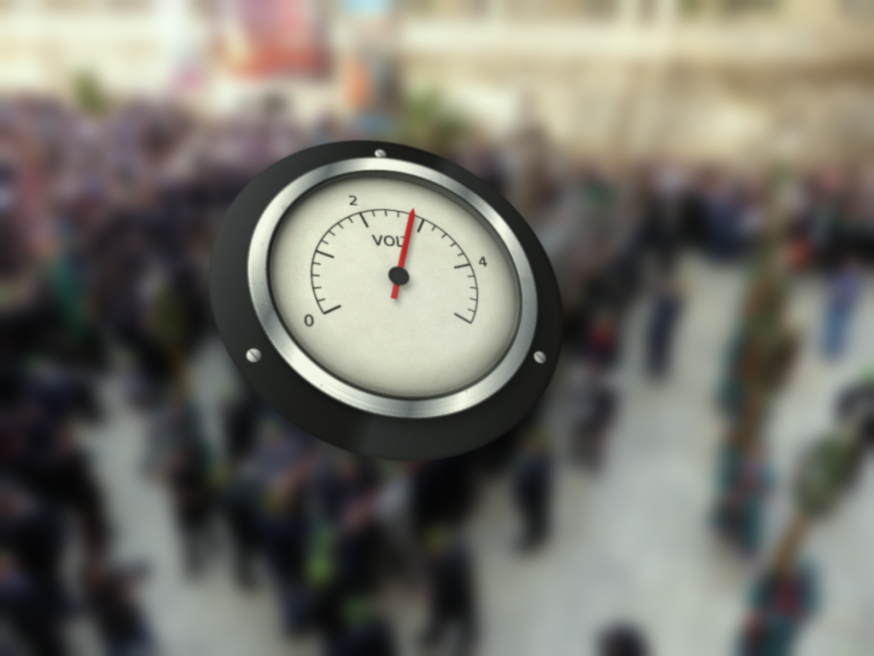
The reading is 2.8 V
